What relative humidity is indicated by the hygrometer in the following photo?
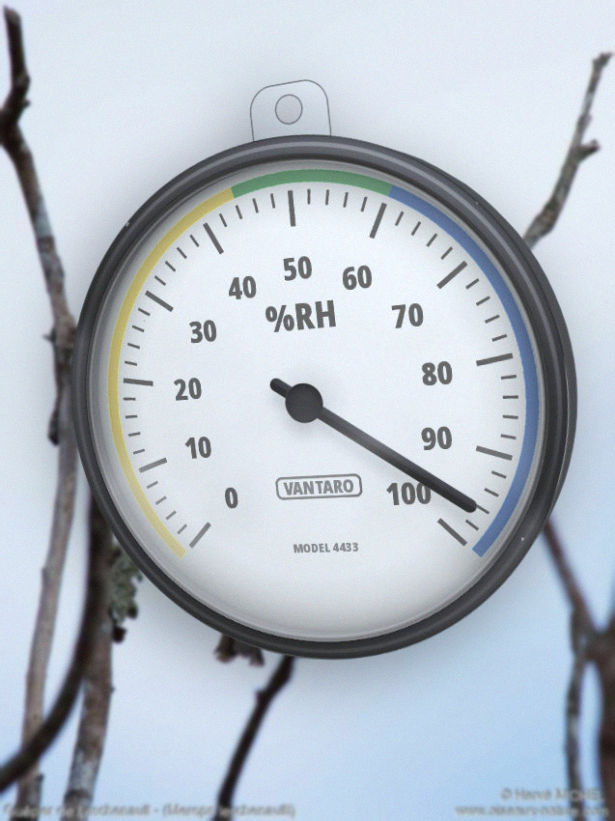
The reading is 96 %
